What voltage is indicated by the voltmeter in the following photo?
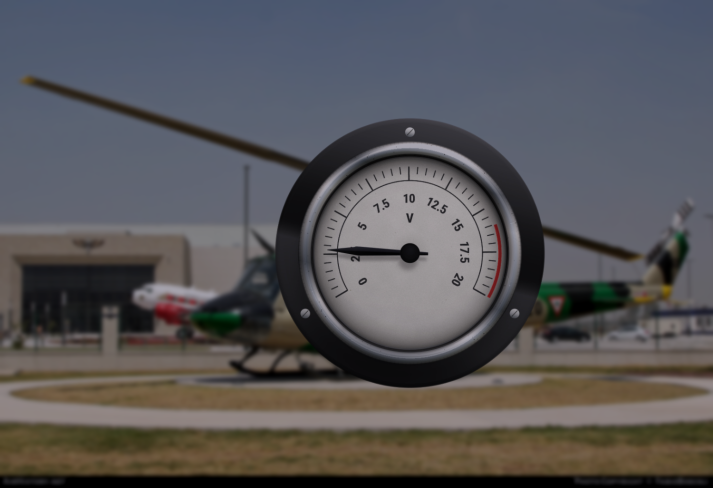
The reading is 2.75 V
